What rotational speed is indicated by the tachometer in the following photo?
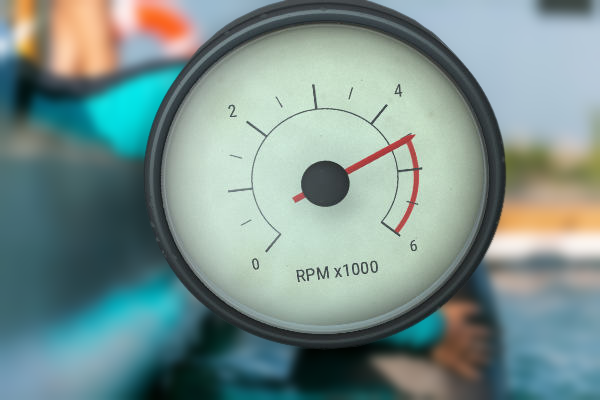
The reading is 4500 rpm
